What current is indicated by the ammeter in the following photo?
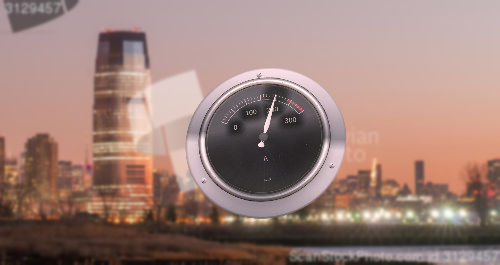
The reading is 200 A
